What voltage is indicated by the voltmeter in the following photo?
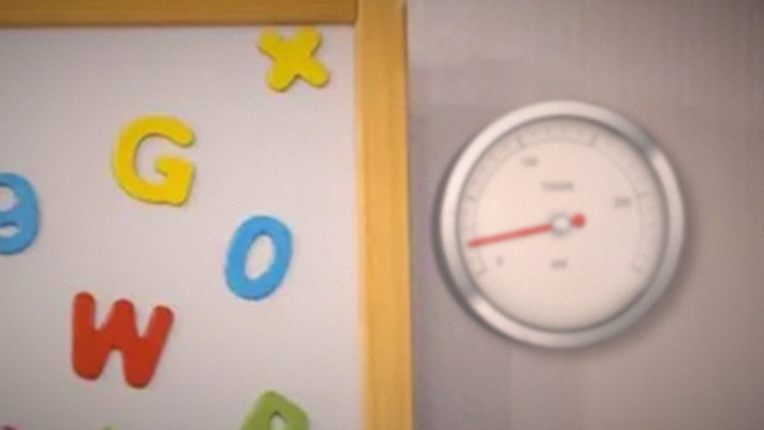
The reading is 20 mV
